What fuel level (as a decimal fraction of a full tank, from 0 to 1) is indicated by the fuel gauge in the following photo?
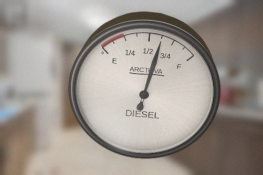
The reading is 0.625
